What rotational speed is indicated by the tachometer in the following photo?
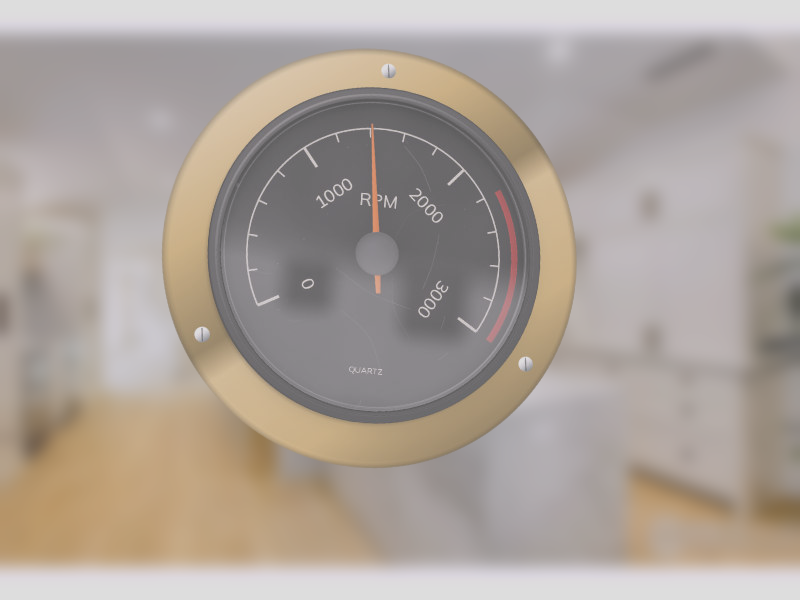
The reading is 1400 rpm
